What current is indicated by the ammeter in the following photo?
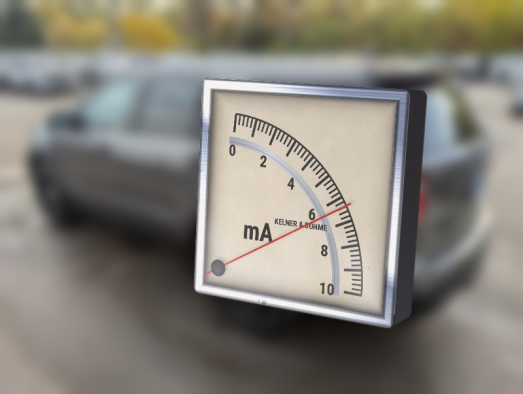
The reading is 6.4 mA
